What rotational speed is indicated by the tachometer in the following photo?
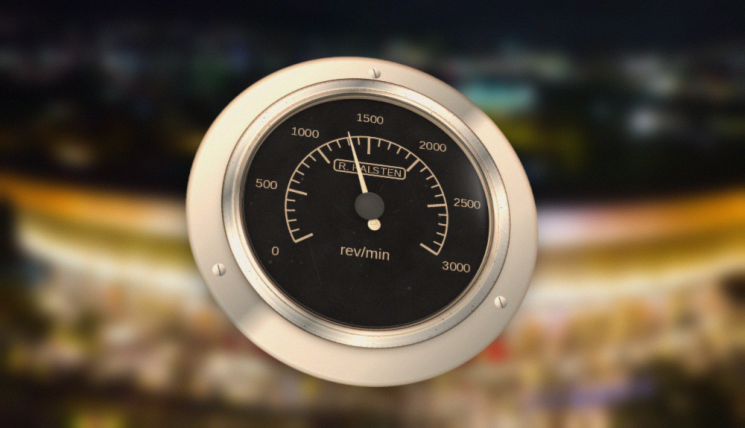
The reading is 1300 rpm
